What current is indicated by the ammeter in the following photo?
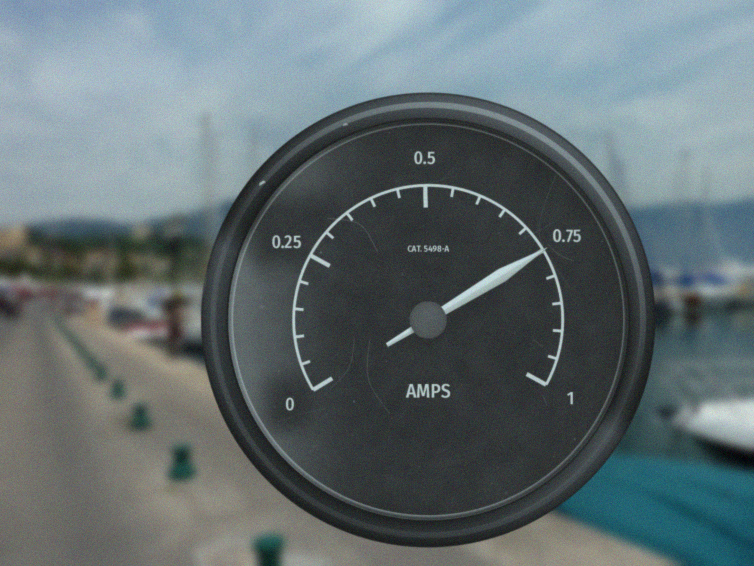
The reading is 0.75 A
